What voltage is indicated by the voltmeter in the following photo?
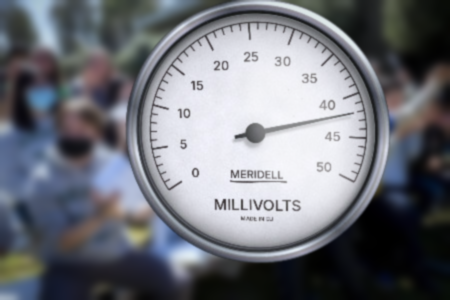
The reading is 42 mV
